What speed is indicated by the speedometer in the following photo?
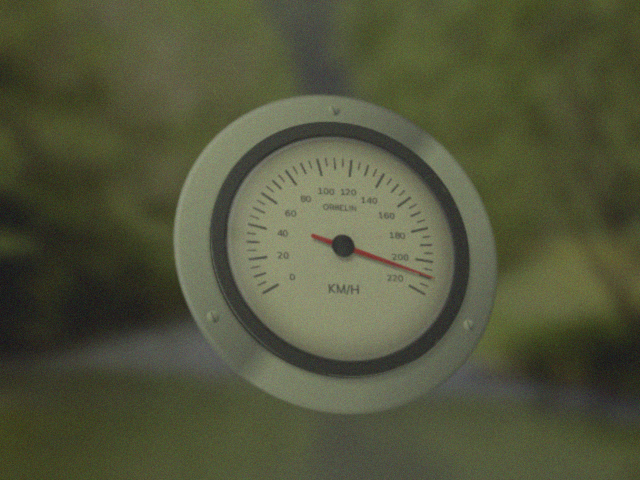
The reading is 210 km/h
